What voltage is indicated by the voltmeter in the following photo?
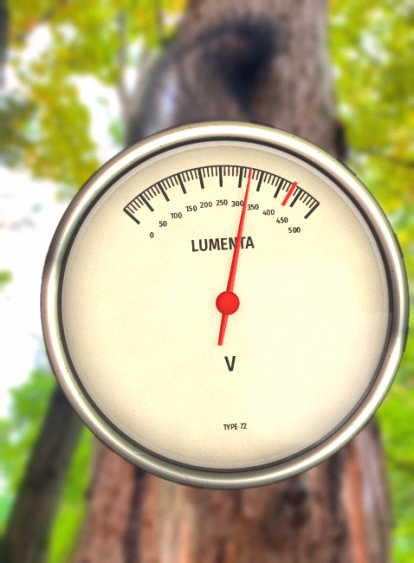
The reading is 320 V
